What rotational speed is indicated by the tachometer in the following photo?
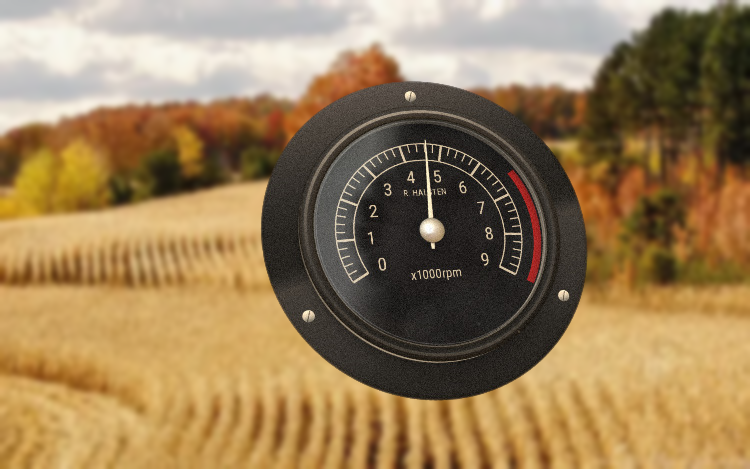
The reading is 4600 rpm
